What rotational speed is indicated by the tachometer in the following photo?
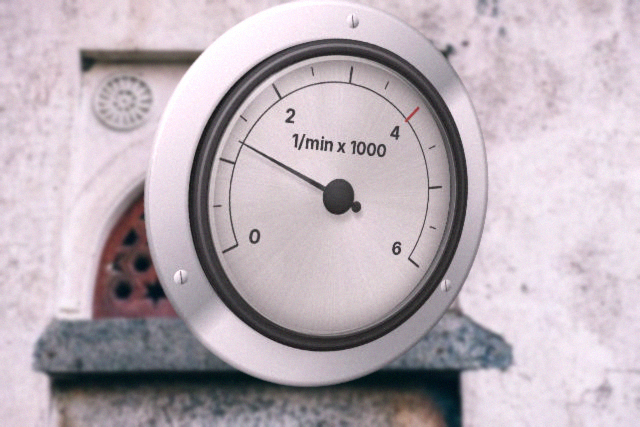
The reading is 1250 rpm
